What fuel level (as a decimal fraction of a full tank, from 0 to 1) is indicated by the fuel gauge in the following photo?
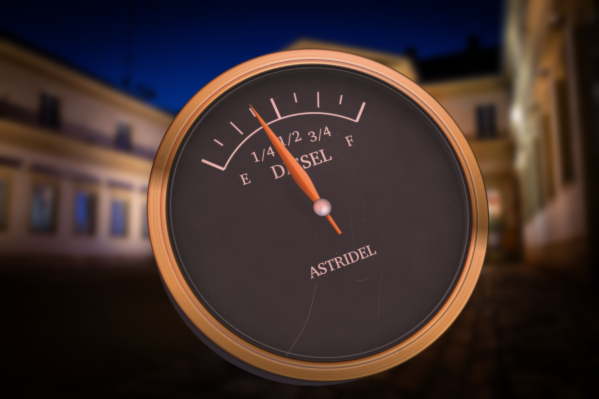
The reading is 0.375
